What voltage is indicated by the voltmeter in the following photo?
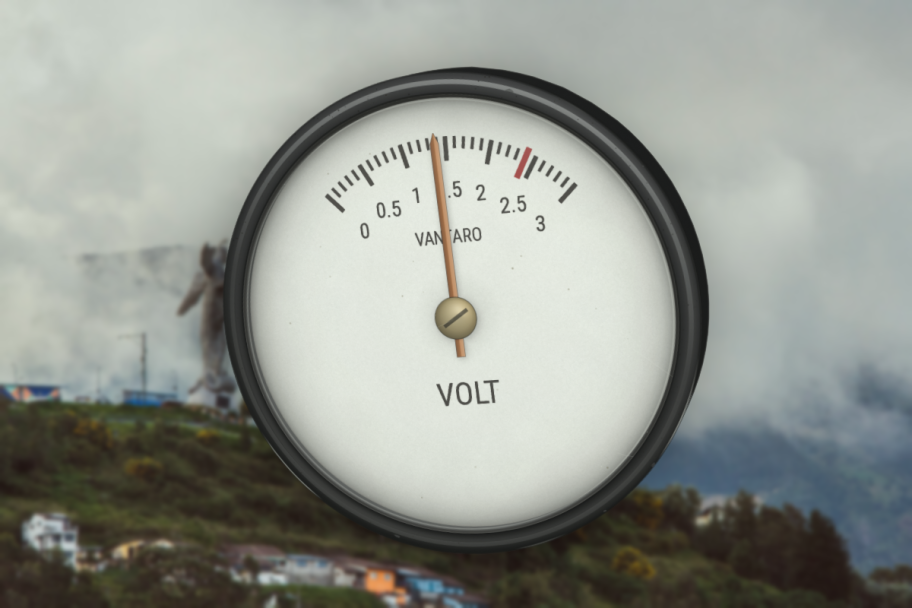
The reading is 1.4 V
